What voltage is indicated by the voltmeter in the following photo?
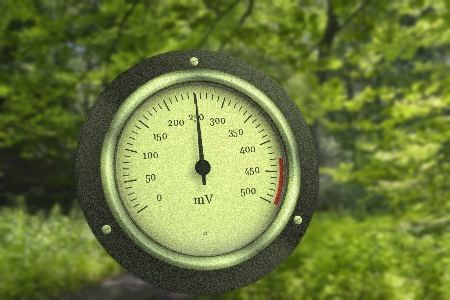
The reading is 250 mV
